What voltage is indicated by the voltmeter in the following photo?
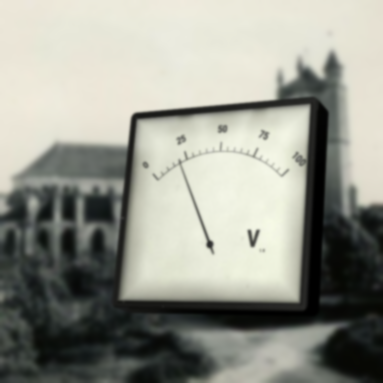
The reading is 20 V
